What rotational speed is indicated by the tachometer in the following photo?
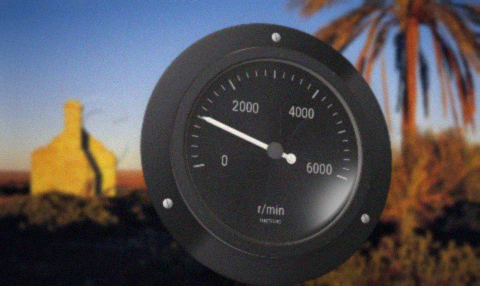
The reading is 1000 rpm
